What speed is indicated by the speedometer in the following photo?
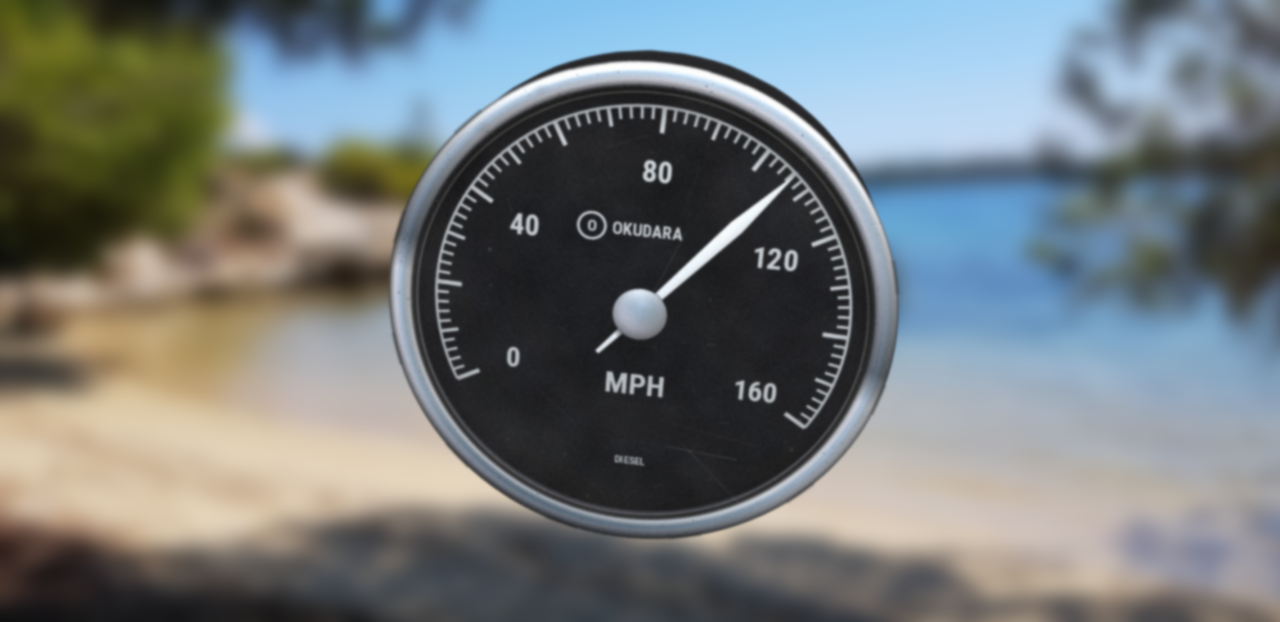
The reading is 106 mph
